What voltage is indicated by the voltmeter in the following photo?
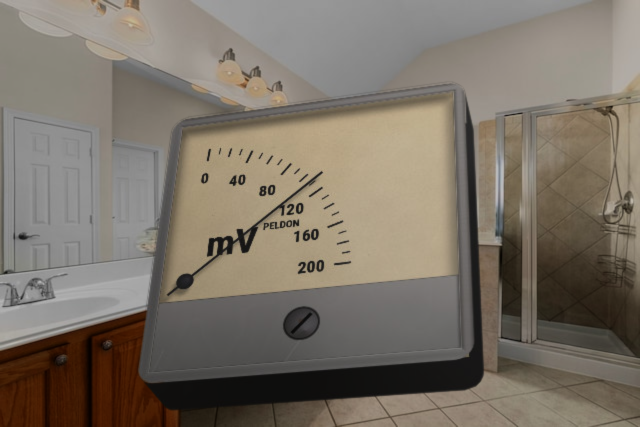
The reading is 110 mV
